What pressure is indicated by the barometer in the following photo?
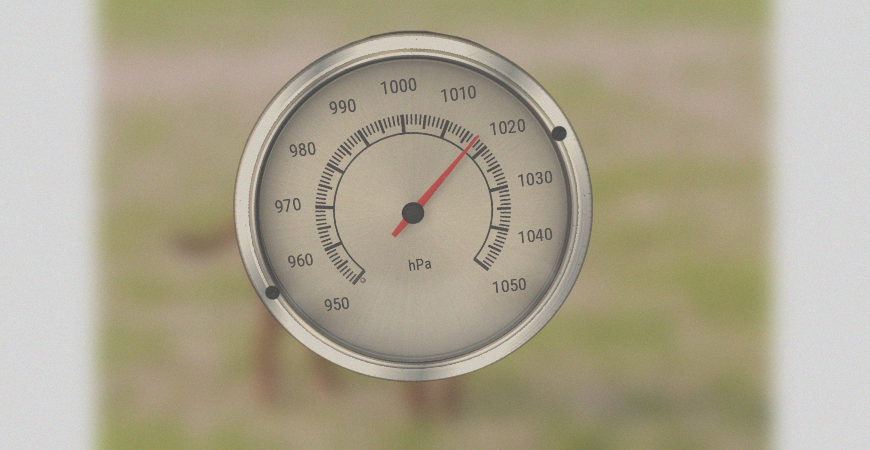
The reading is 1017 hPa
